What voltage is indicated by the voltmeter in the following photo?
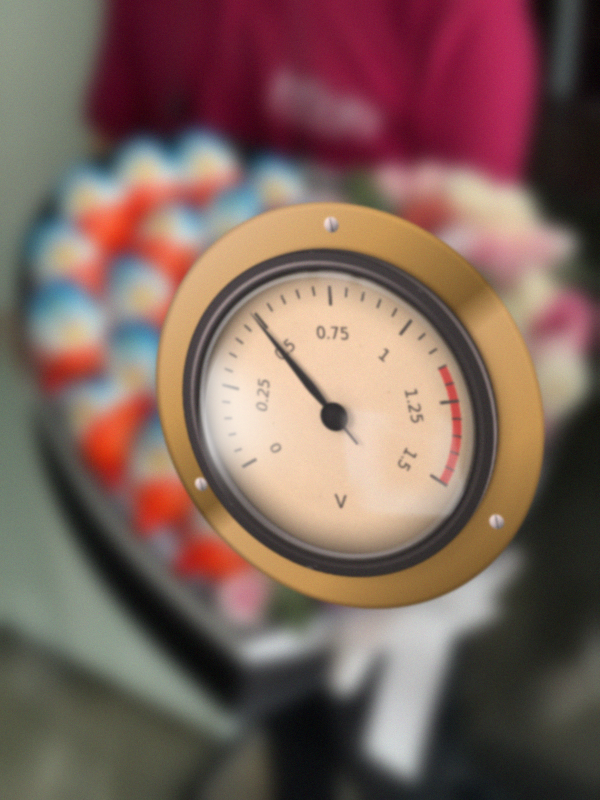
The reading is 0.5 V
